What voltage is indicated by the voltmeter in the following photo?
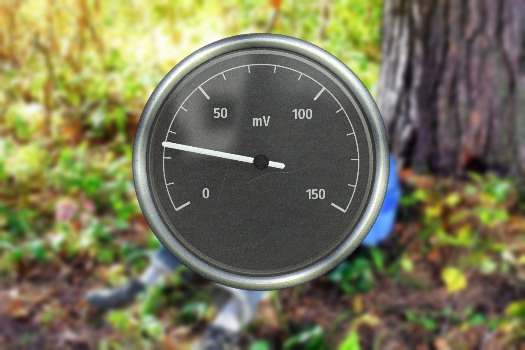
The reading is 25 mV
